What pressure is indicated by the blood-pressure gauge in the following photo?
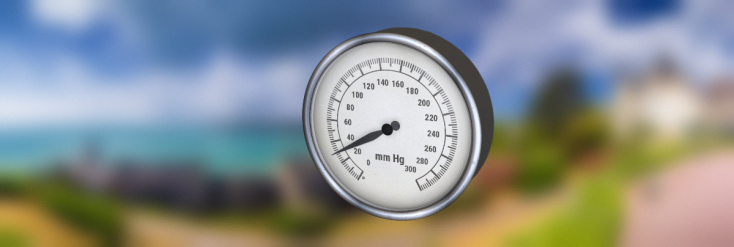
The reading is 30 mmHg
